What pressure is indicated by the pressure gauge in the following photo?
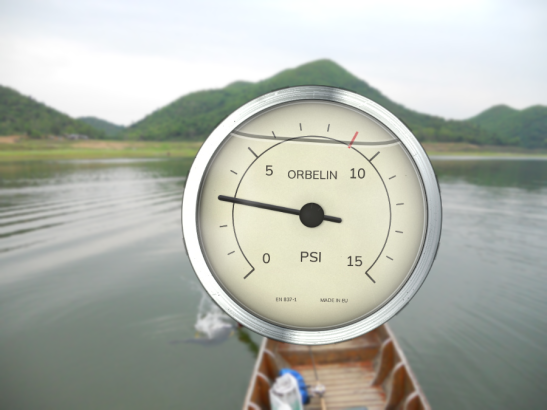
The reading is 3 psi
